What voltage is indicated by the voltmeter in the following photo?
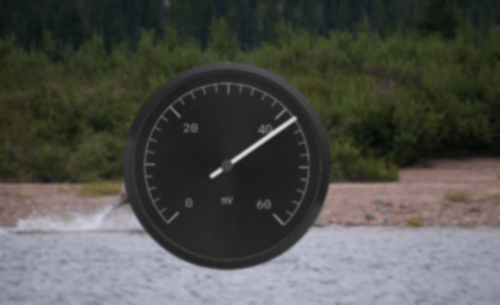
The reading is 42 mV
